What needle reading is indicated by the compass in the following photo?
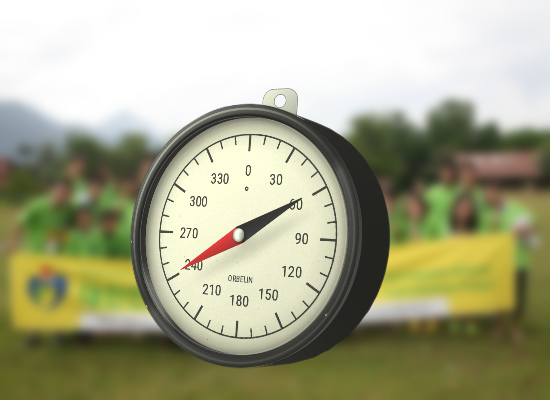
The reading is 240 °
